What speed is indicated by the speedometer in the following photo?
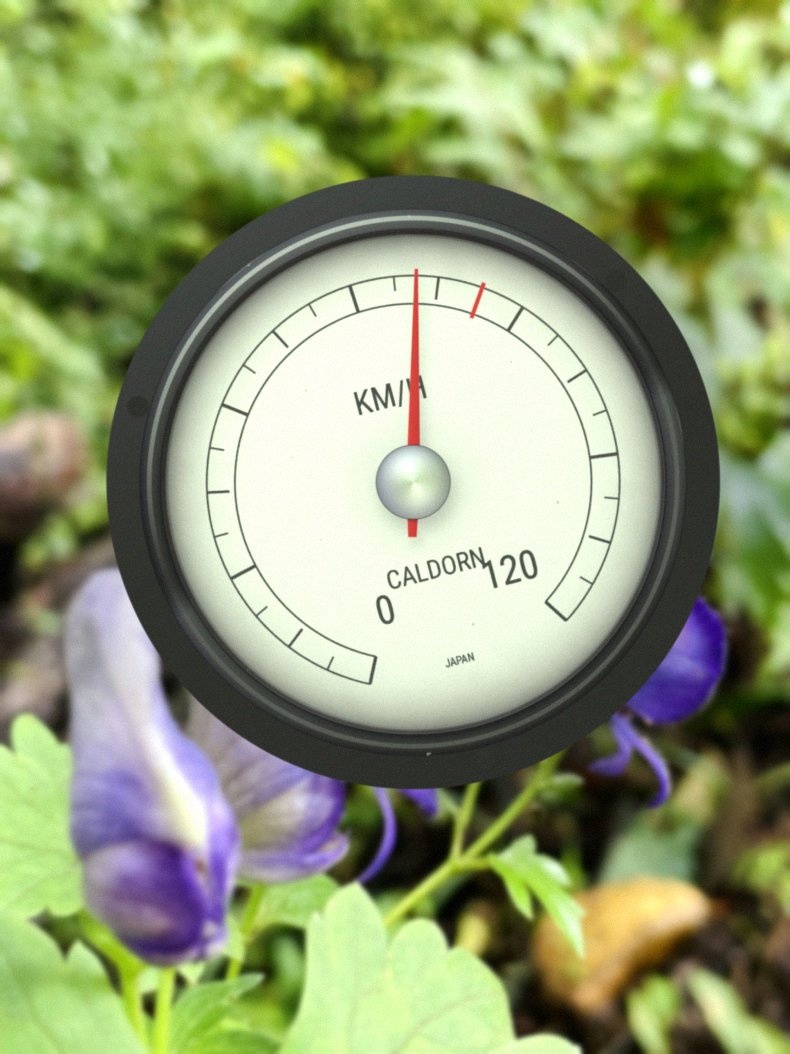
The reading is 67.5 km/h
